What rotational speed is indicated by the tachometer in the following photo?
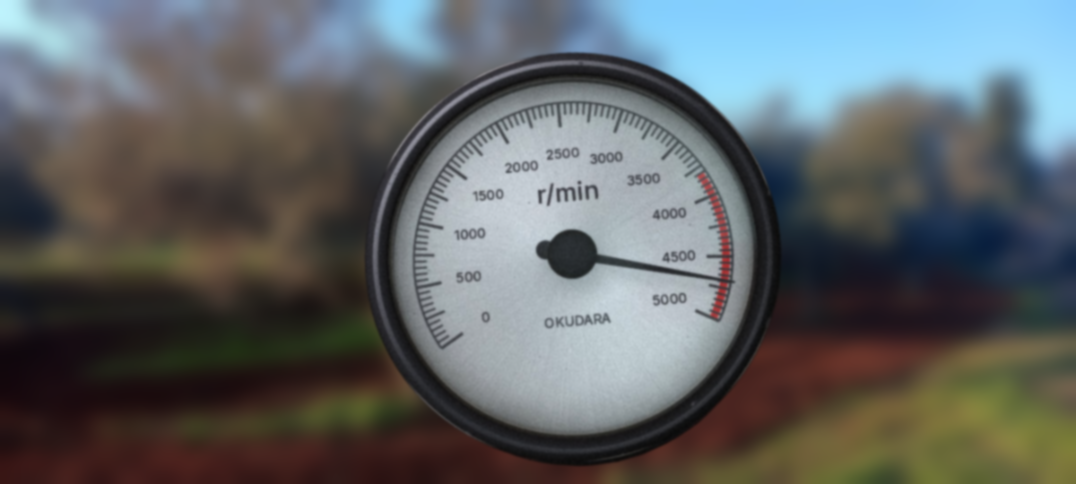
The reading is 4700 rpm
